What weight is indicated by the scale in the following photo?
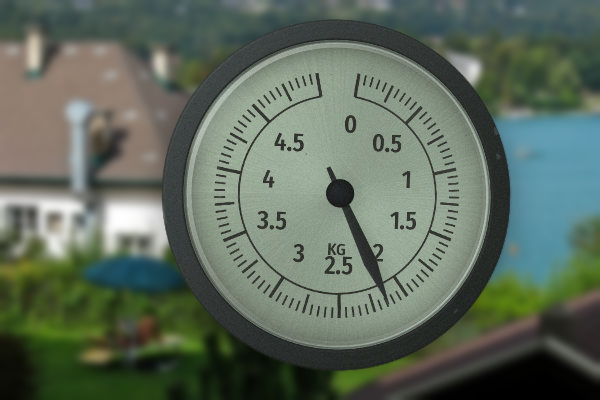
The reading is 2.15 kg
